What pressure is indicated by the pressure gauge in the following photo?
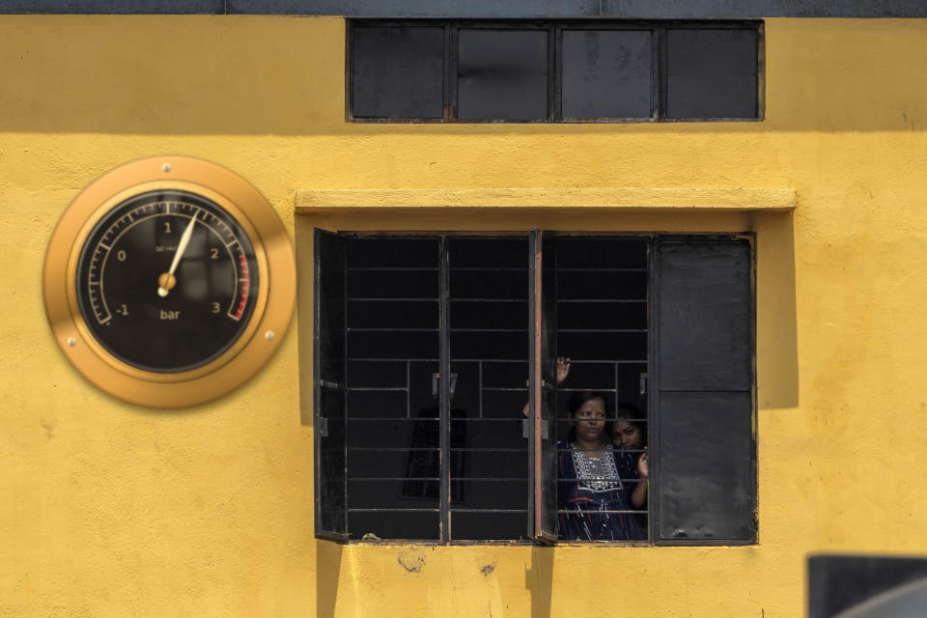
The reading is 1.4 bar
